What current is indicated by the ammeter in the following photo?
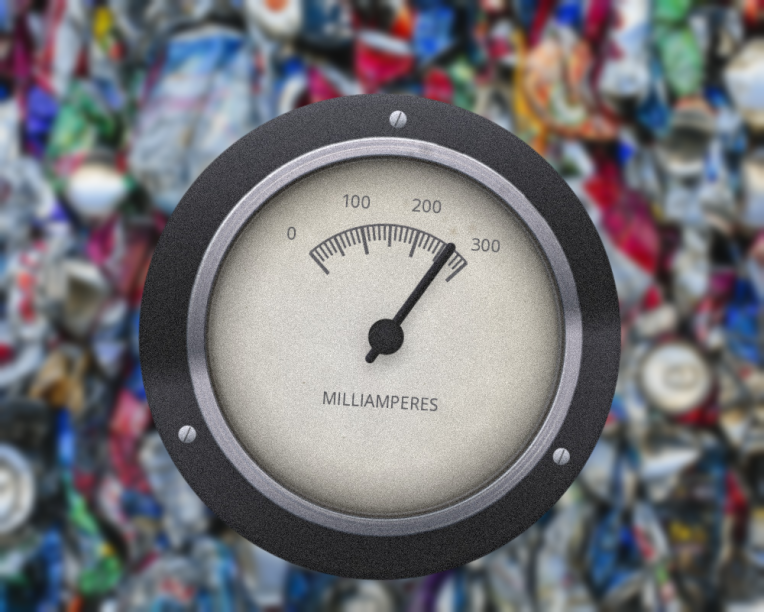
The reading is 260 mA
